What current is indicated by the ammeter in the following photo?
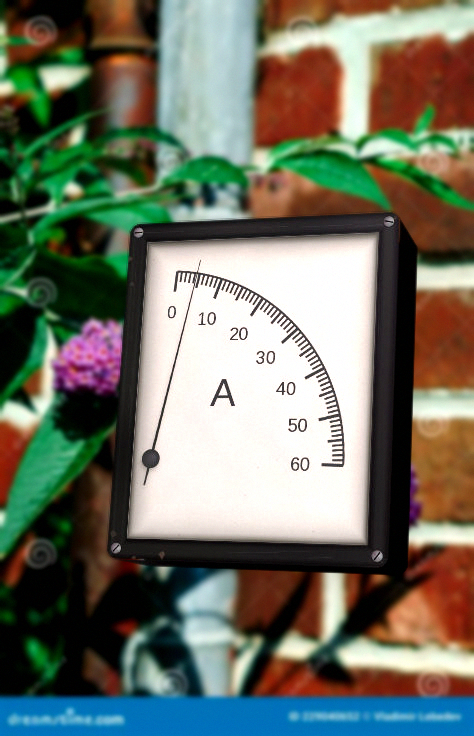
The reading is 5 A
